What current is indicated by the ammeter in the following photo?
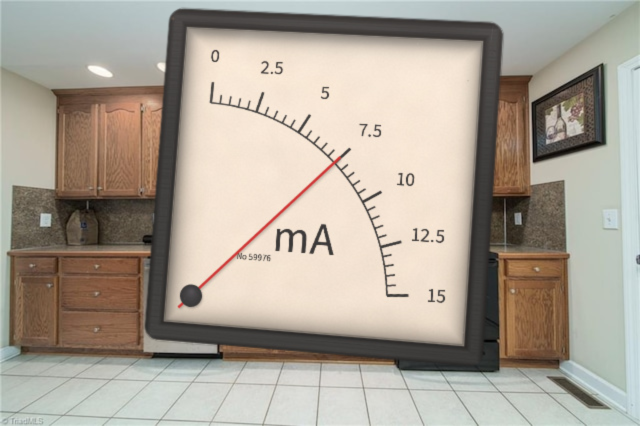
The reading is 7.5 mA
